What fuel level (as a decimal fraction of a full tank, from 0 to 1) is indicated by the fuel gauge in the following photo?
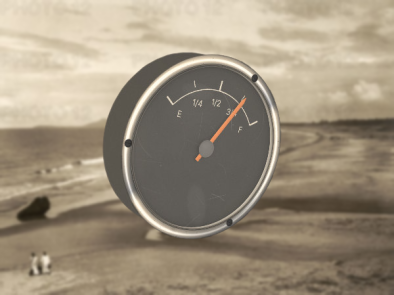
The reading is 0.75
